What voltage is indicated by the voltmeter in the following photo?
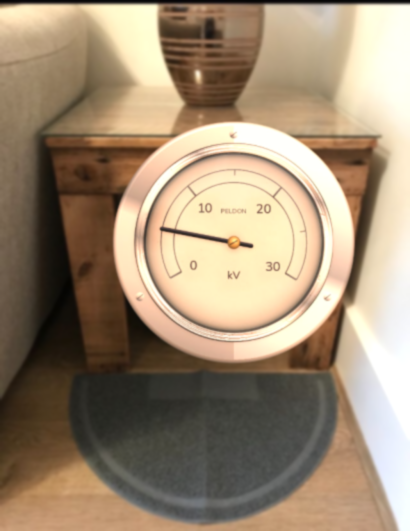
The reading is 5 kV
